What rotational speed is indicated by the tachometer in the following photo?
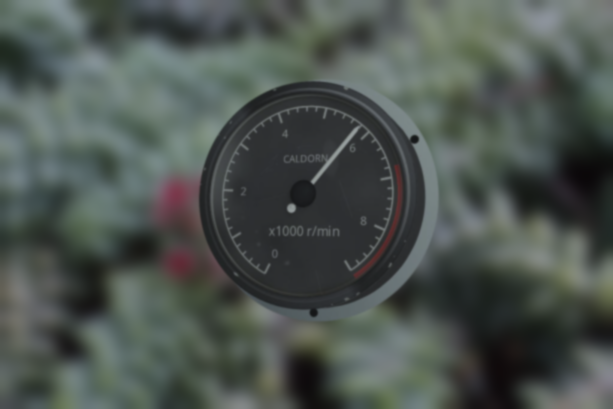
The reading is 5800 rpm
